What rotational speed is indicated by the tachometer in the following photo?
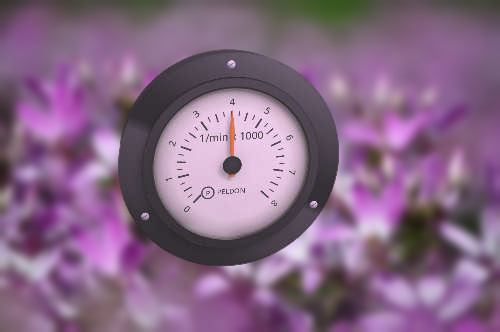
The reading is 4000 rpm
